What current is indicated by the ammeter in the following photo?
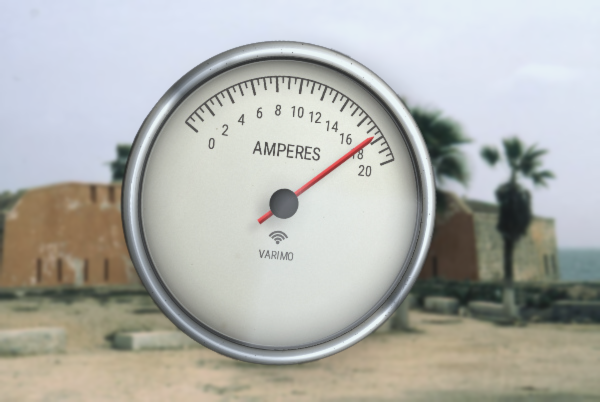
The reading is 17.5 A
